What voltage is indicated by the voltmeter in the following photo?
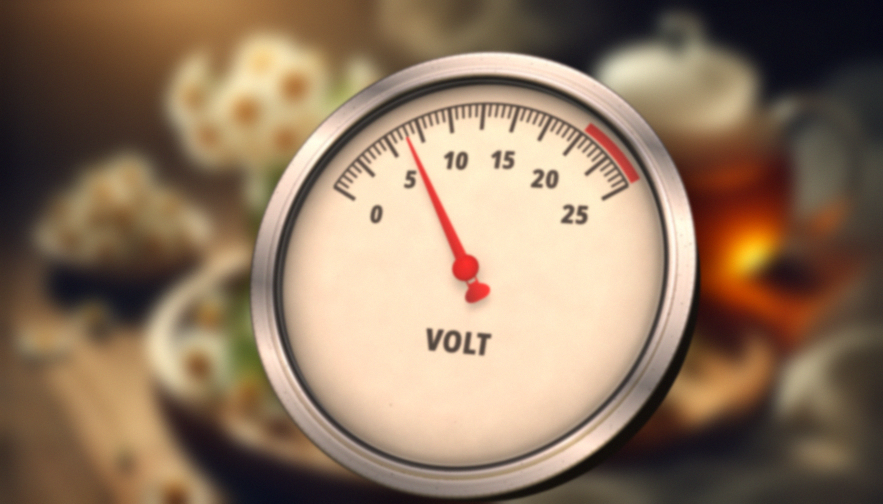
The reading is 6.5 V
